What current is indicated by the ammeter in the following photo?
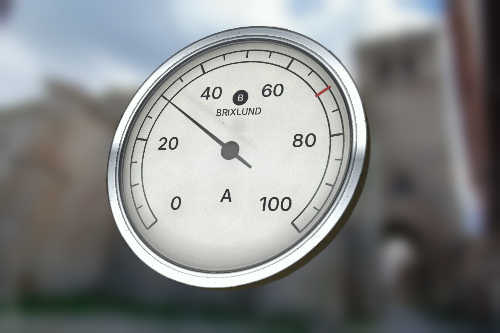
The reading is 30 A
